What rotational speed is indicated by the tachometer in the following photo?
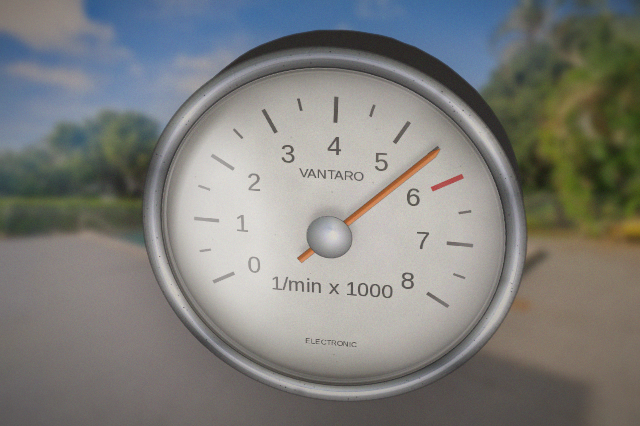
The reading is 5500 rpm
